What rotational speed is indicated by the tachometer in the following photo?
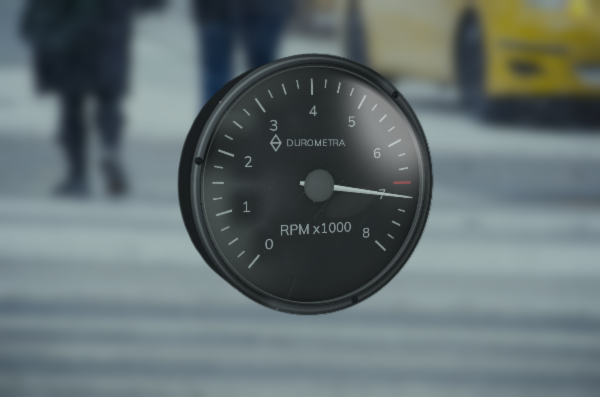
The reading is 7000 rpm
